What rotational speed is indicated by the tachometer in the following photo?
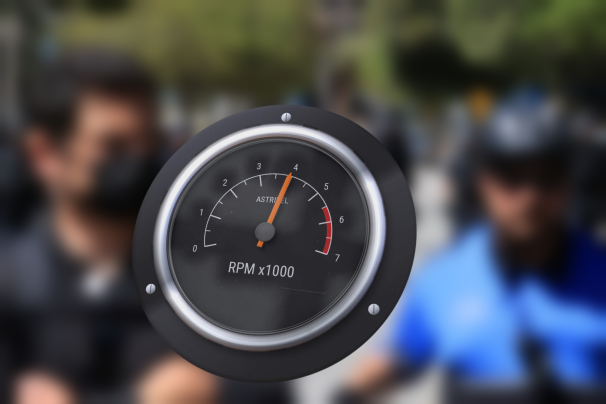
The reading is 4000 rpm
